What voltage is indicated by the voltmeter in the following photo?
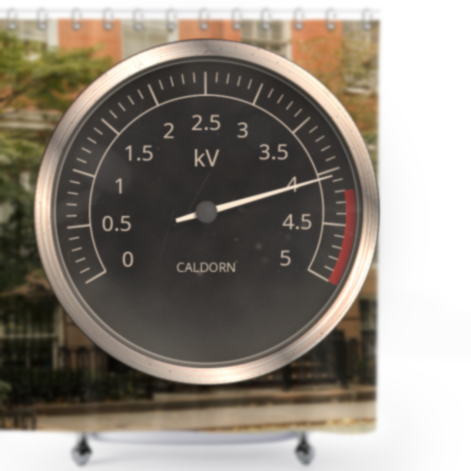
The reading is 4.05 kV
